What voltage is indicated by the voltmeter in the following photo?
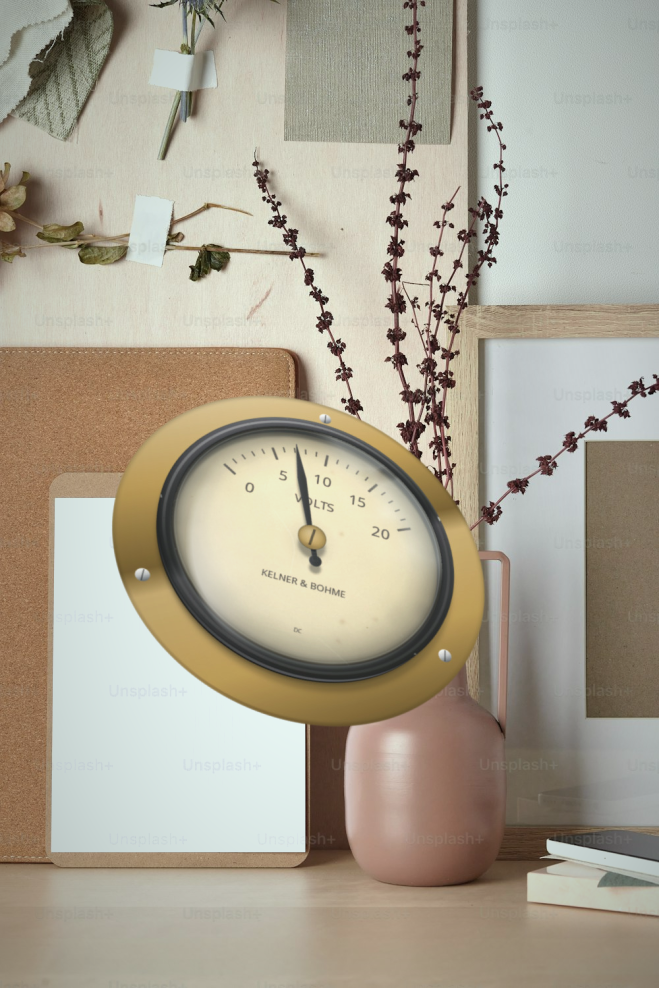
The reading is 7 V
